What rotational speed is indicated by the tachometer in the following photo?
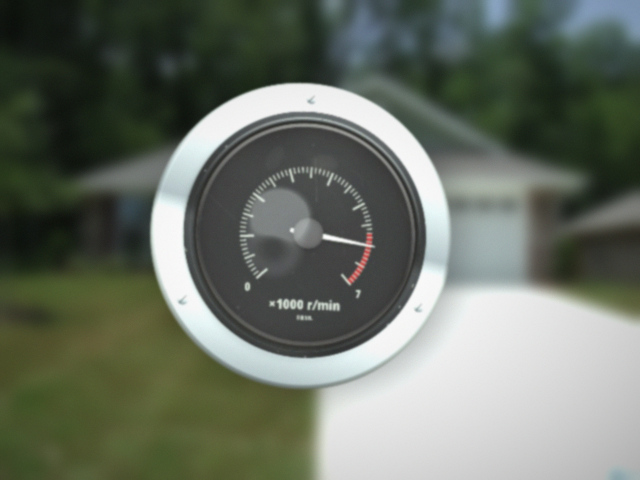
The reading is 6000 rpm
